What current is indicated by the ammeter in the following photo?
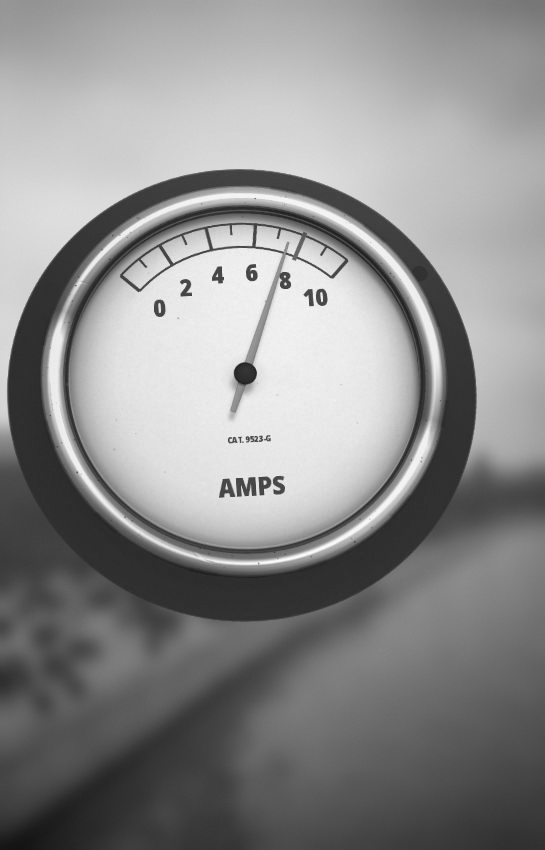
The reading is 7.5 A
